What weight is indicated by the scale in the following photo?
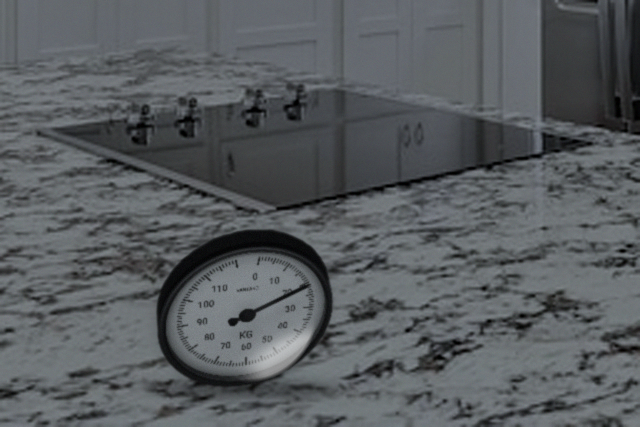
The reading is 20 kg
